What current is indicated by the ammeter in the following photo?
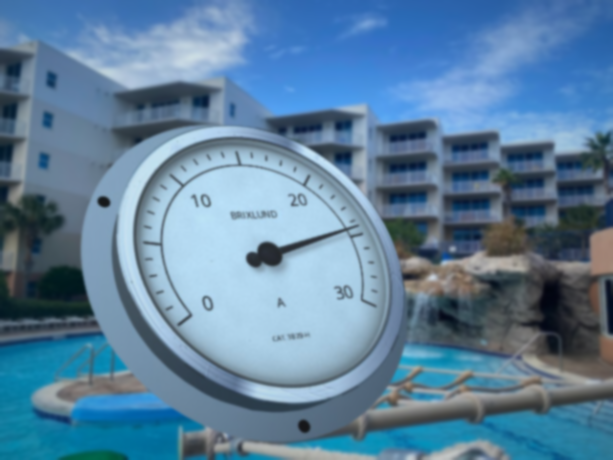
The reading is 24.5 A
